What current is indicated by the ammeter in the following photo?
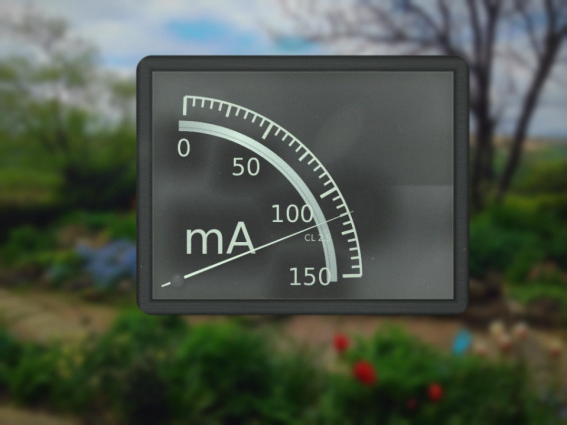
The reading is 115 mA
